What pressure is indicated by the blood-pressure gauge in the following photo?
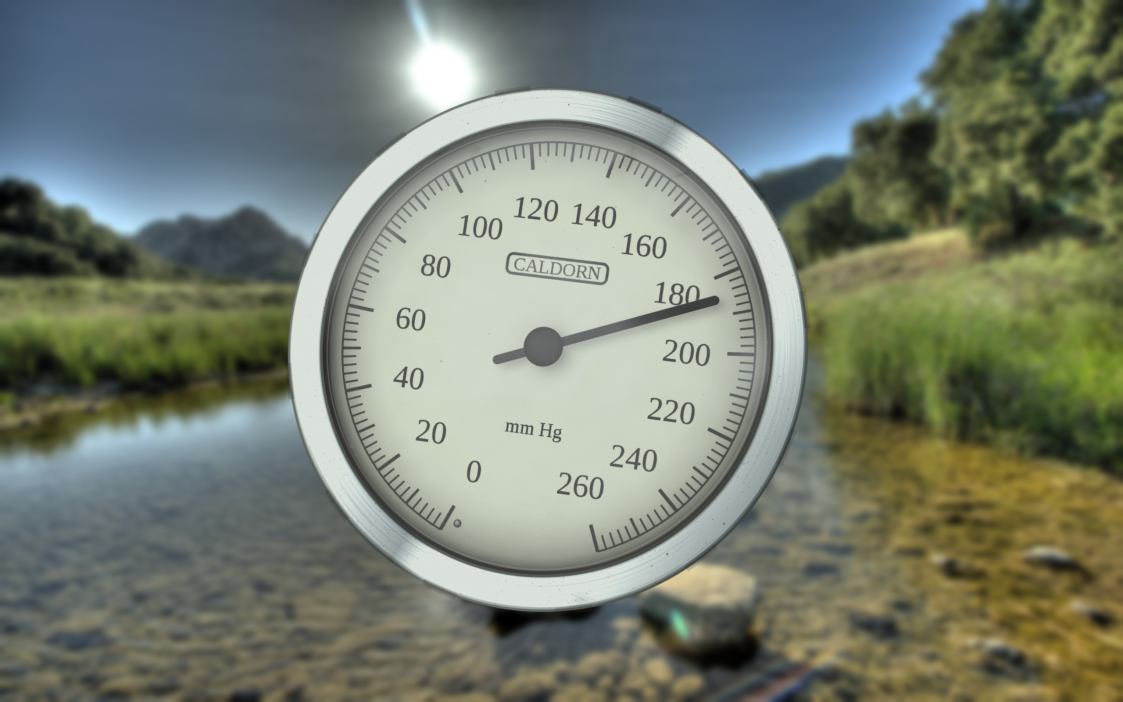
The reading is 186 mmHg
